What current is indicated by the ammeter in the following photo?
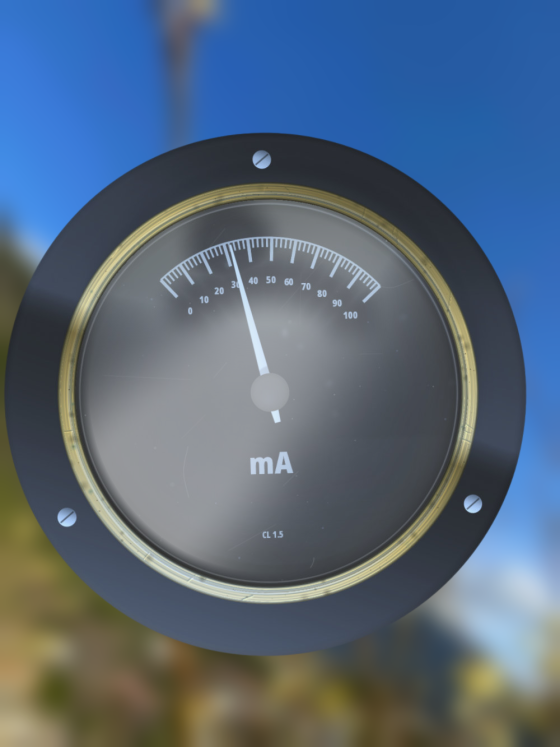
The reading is 32 mA
